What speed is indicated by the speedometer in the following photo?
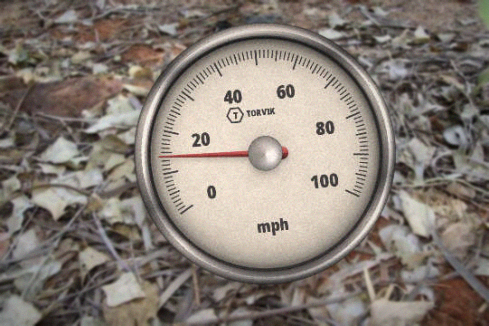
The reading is 14 mph
